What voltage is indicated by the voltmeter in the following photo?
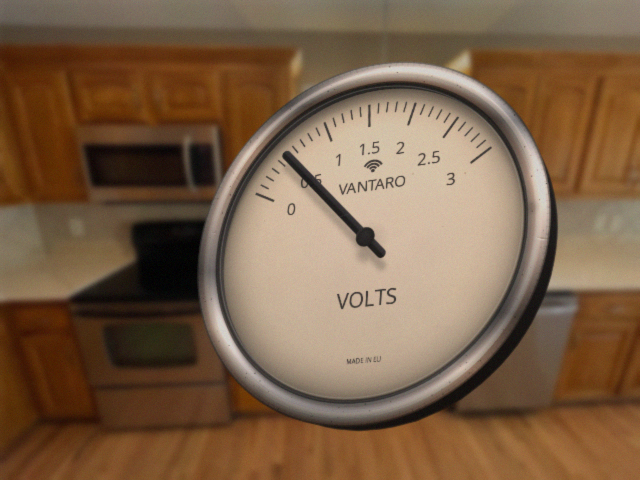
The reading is 0.5 V
